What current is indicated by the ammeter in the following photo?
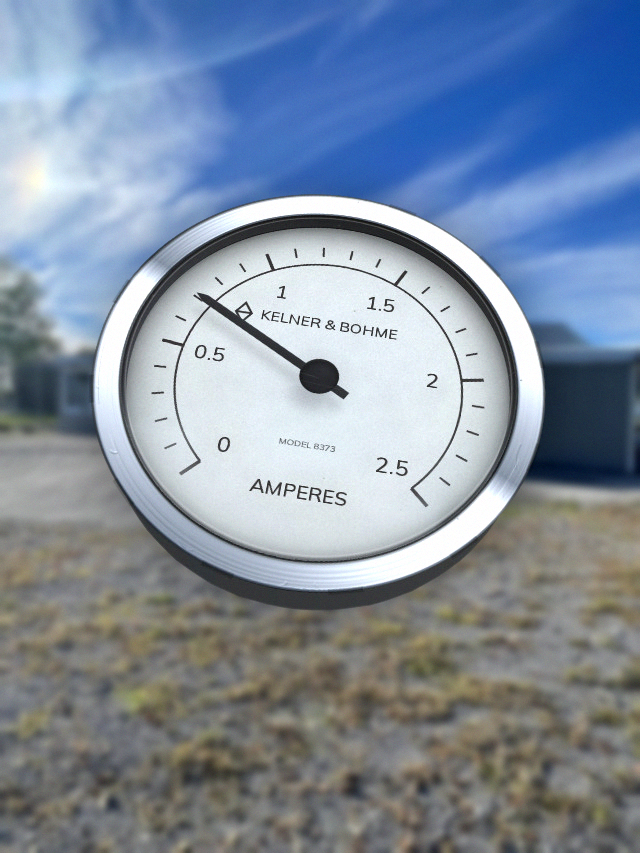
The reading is 0.7 A
